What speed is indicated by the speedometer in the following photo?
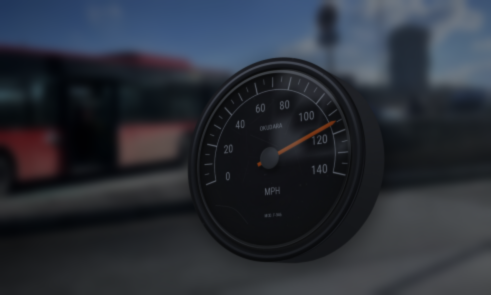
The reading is 115 mph
